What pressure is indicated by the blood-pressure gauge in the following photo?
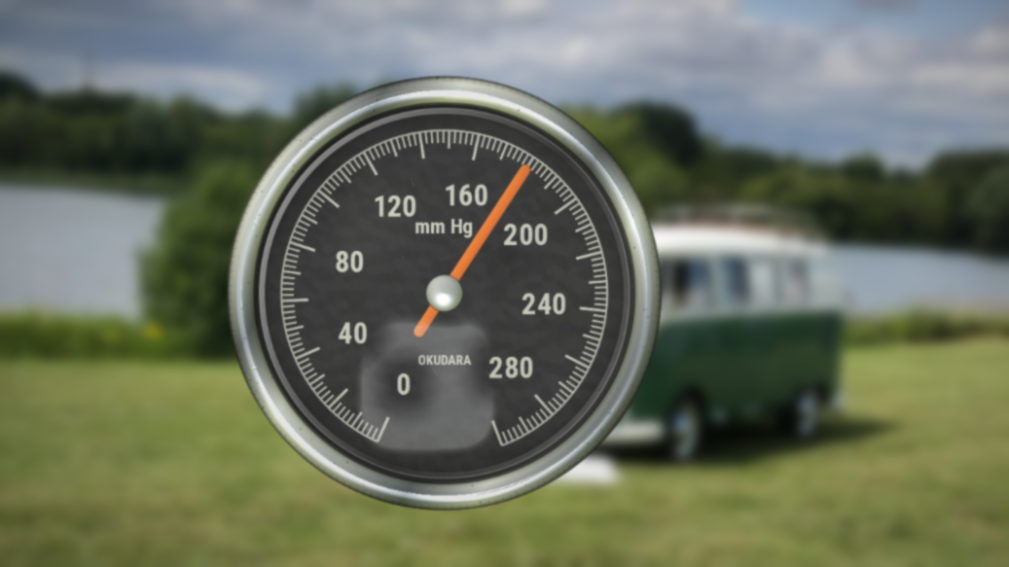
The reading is 180 mmHg
